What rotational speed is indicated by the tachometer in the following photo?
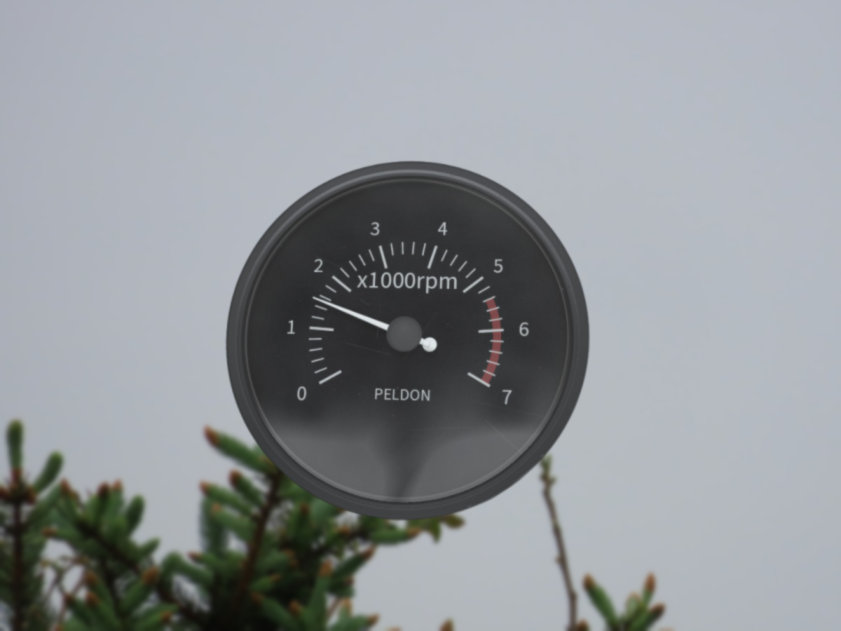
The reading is 1500 rpm
